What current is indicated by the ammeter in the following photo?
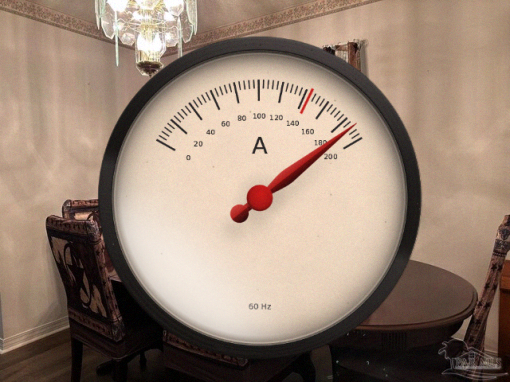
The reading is 188 A
